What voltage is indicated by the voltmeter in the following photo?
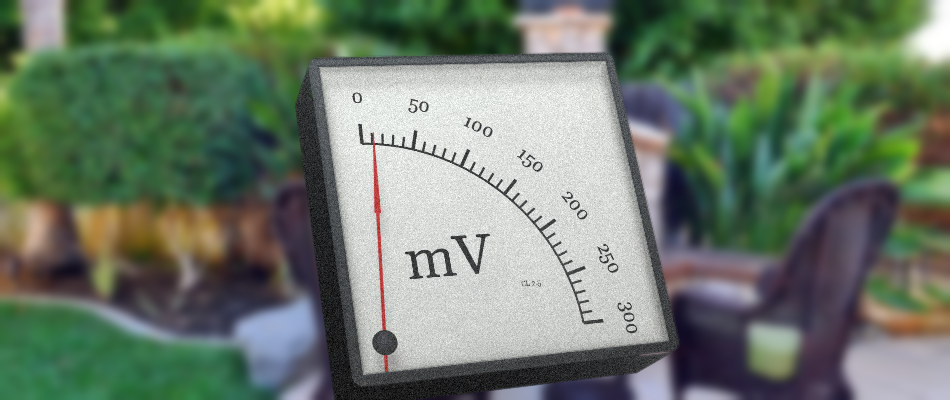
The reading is 10 mV
